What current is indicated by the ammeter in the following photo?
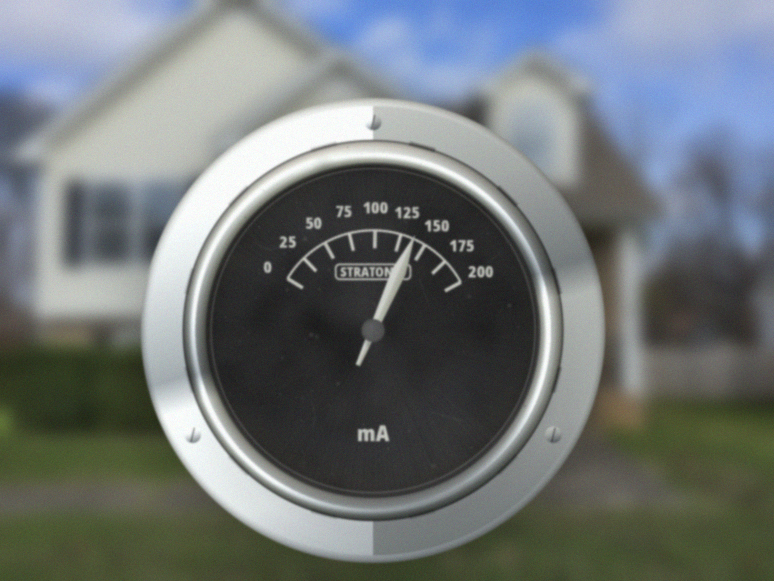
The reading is 137.5 mA
